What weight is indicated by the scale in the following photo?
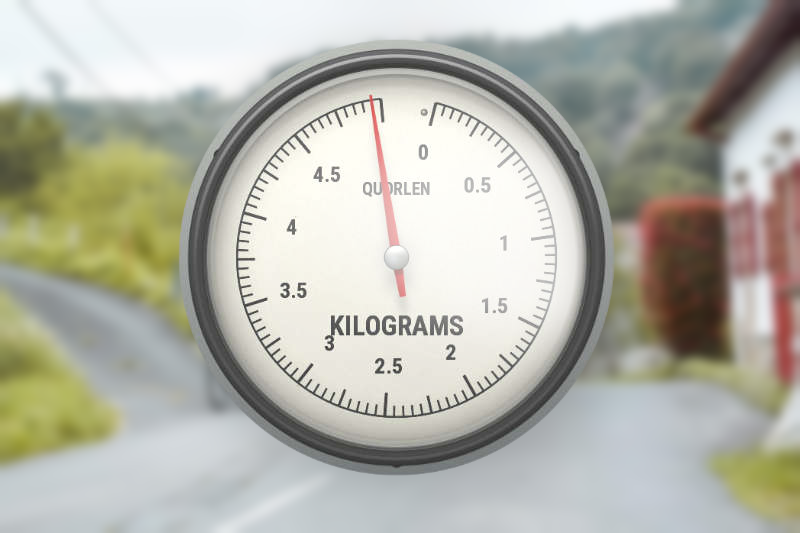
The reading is 4.95 kg
